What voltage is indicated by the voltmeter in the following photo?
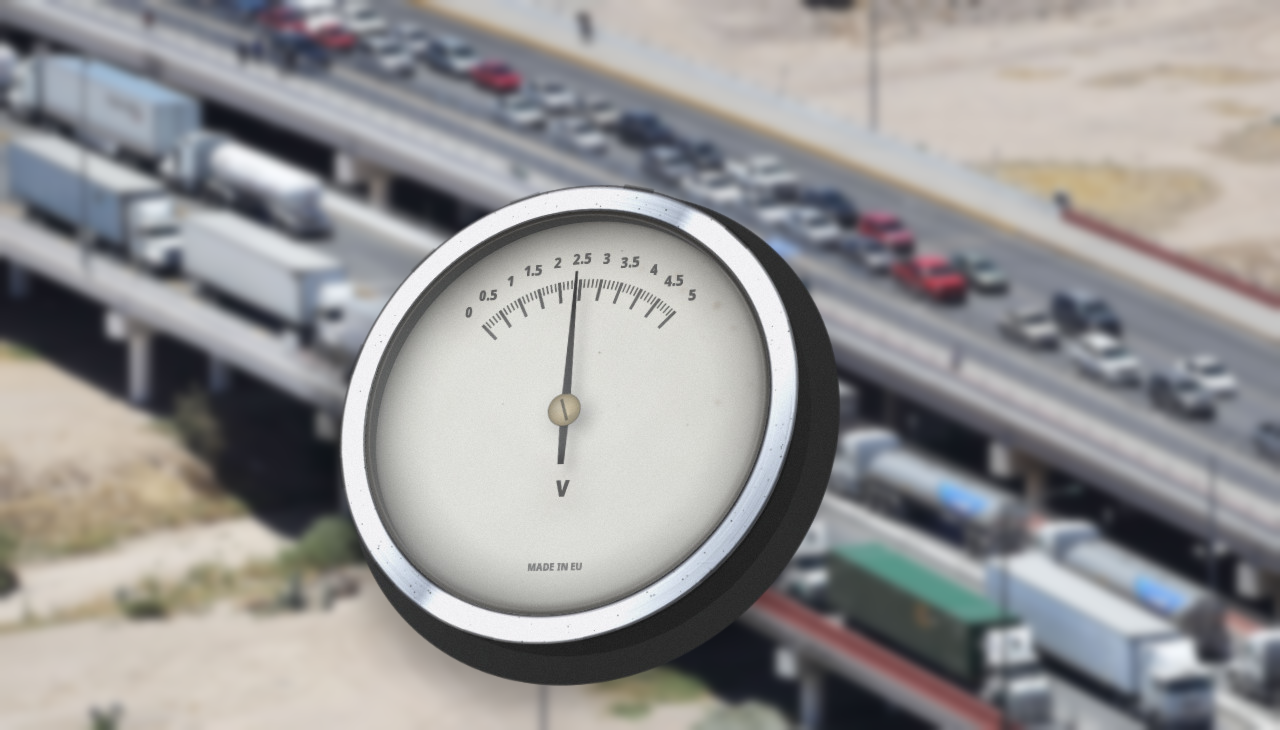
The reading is 2.5 V
